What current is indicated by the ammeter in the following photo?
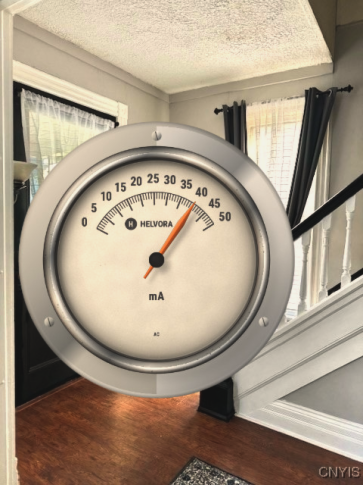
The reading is 40 mA
